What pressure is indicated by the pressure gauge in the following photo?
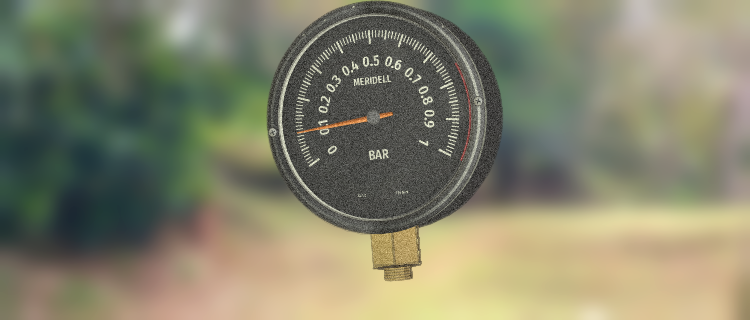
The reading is 0.1 bar
